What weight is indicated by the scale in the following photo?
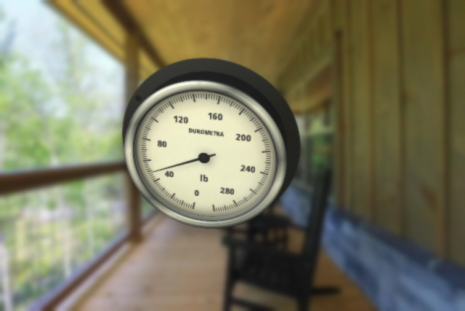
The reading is 50 lb
